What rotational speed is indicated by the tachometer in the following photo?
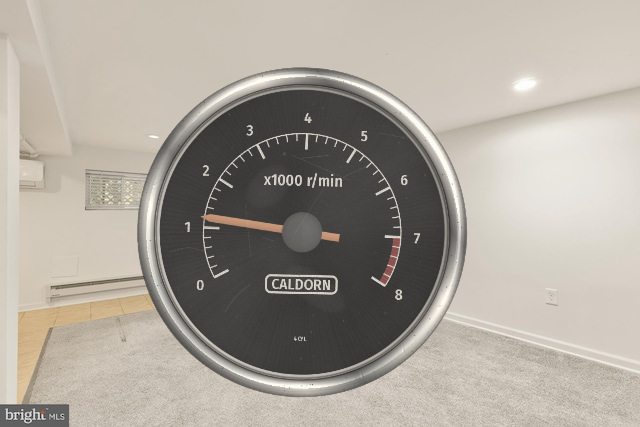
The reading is 1200 rpm
